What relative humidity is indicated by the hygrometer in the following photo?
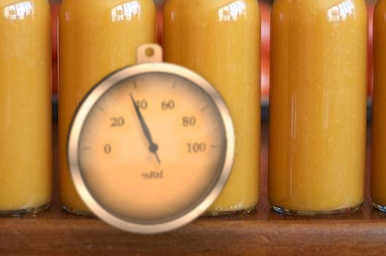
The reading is 36 %
